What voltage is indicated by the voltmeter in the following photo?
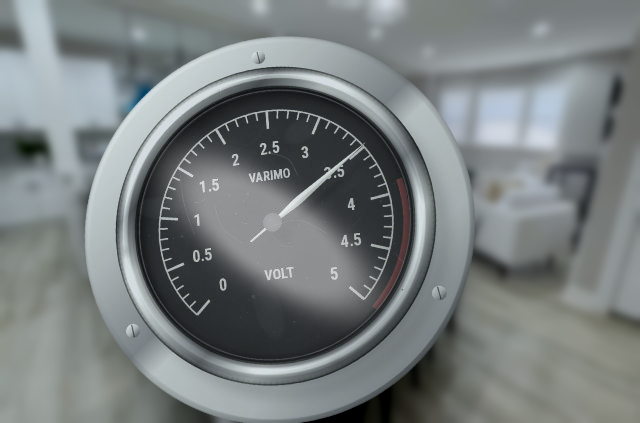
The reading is 3.5 V
